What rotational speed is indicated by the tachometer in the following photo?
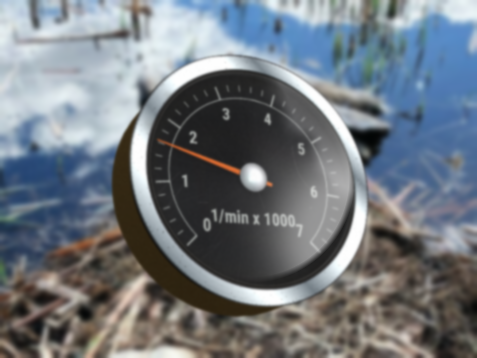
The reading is 1600 rpm
